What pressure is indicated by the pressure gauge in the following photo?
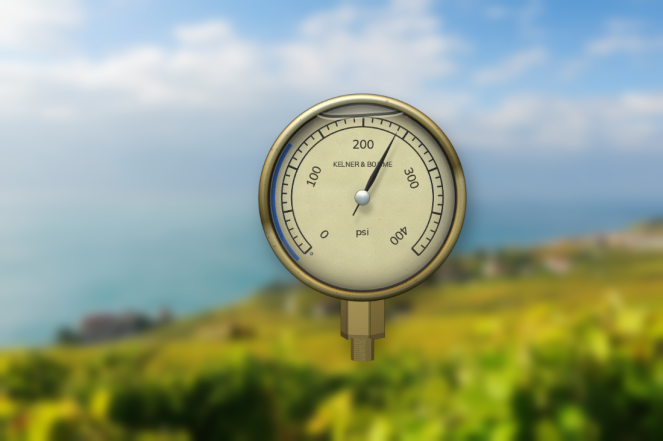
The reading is 240 psi
